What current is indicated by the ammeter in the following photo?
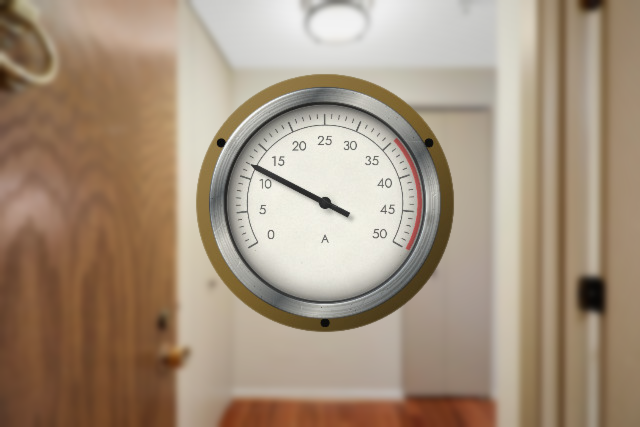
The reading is 12 A
